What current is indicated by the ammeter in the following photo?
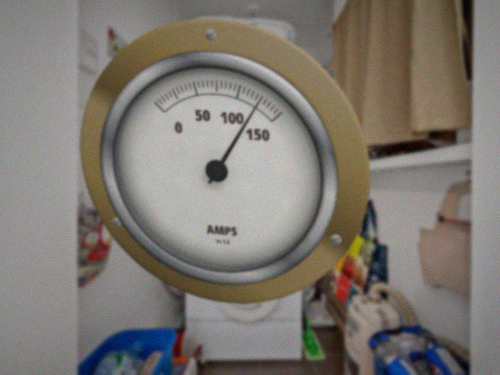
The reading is 125 A
